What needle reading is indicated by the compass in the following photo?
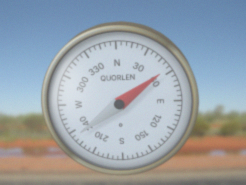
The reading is 55 °
